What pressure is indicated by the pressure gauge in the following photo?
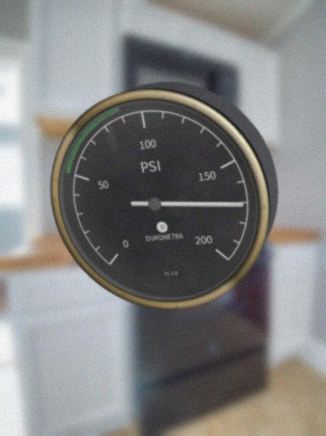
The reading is 170 psi
